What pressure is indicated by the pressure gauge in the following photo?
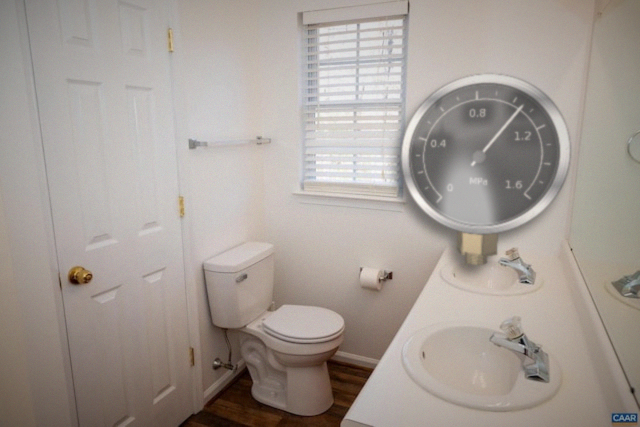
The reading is 1.05 MPa
